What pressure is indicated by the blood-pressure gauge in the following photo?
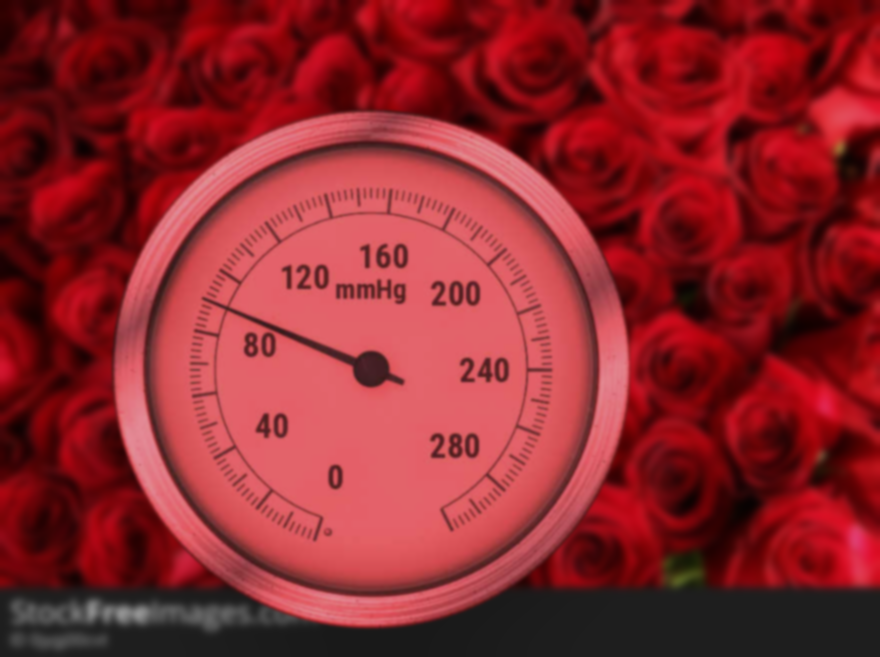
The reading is 90 mmHg
